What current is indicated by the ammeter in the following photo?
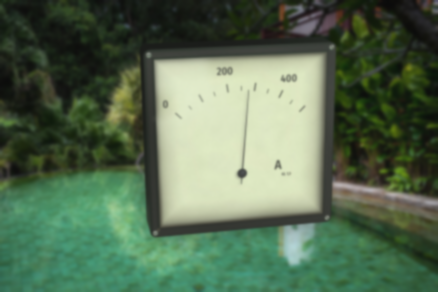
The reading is 275 A
